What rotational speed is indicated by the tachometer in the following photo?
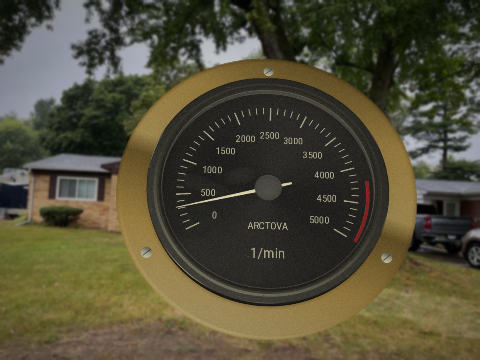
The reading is 300 rpm
